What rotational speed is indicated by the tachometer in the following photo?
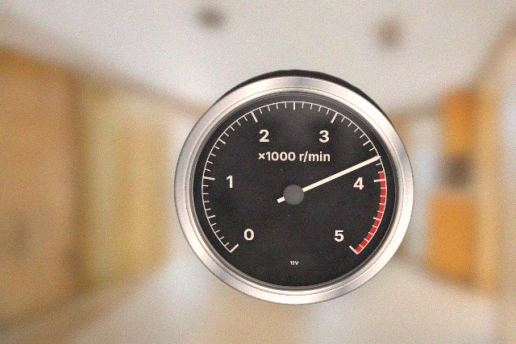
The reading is 3700 rpm
